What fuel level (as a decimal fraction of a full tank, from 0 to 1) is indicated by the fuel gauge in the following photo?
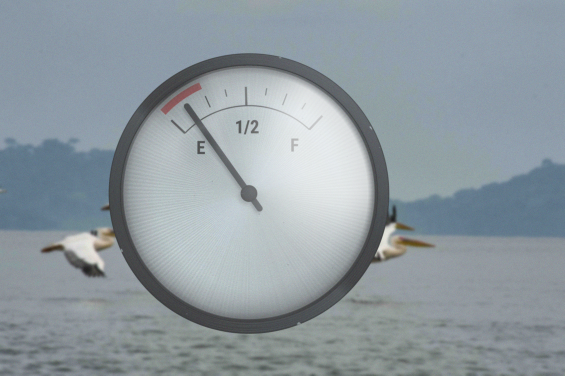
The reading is 0.125
